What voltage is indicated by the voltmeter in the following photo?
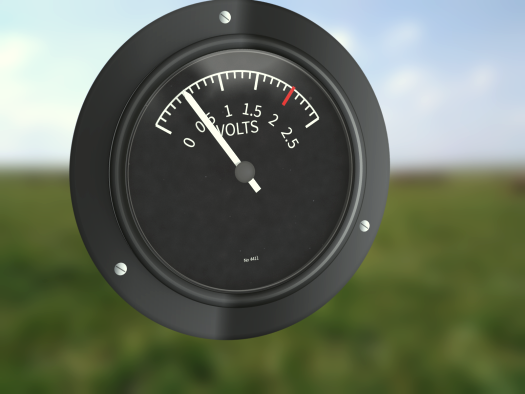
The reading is 0.5 V
